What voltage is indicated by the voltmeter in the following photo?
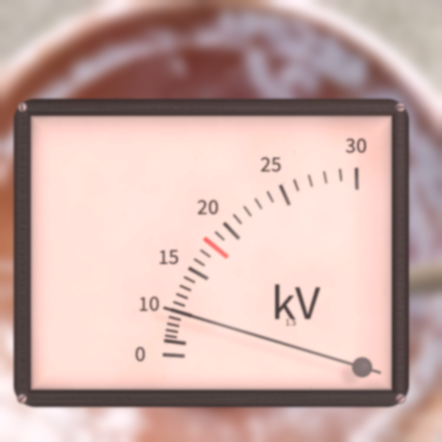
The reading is 10 kV
